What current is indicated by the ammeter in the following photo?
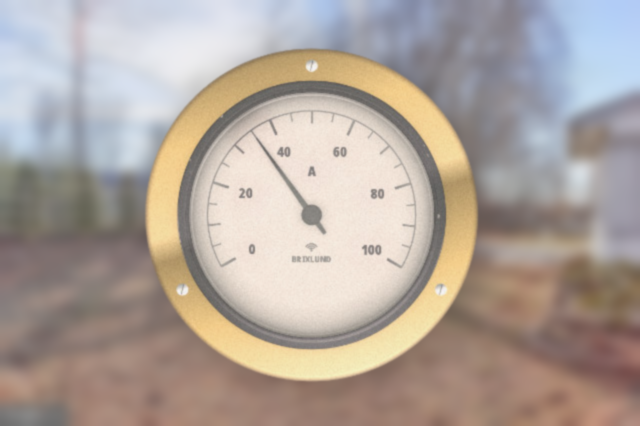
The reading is 35 A
